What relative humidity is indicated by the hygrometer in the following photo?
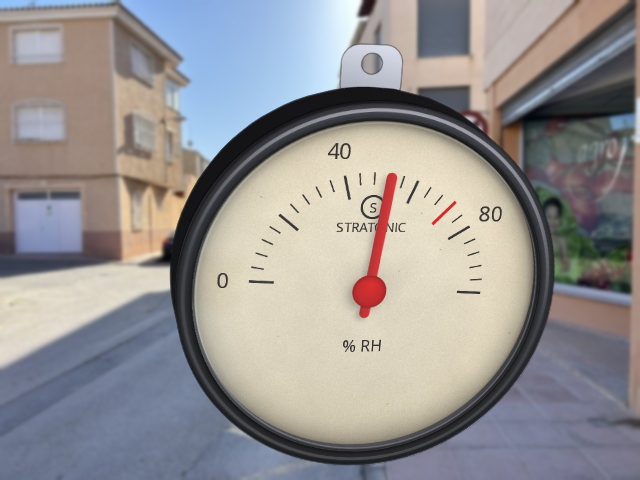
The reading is 52 %
